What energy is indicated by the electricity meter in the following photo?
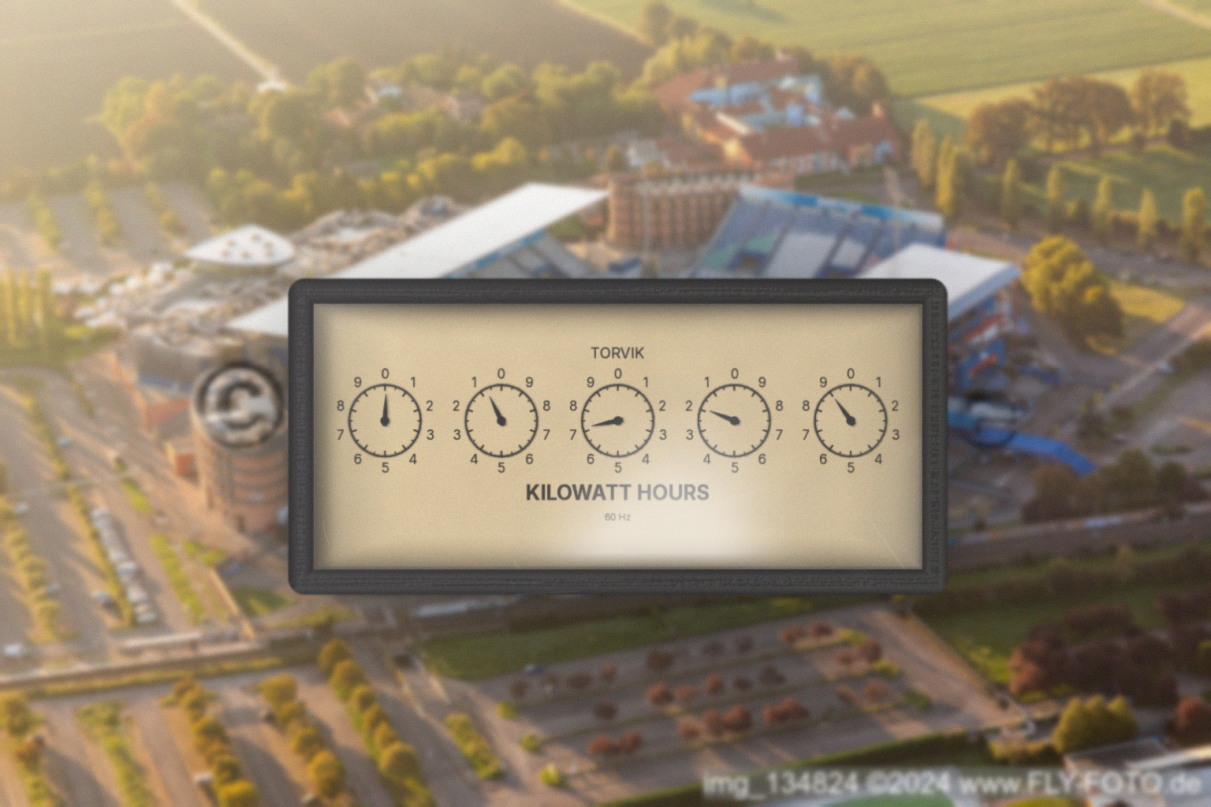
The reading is 719 kWh
